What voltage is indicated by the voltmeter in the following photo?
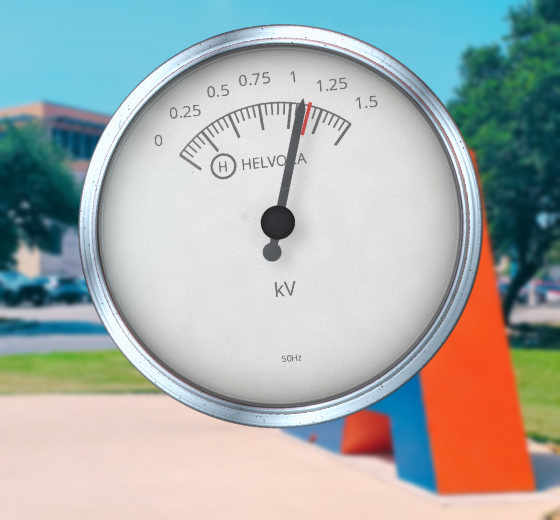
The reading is 1.1 kV
